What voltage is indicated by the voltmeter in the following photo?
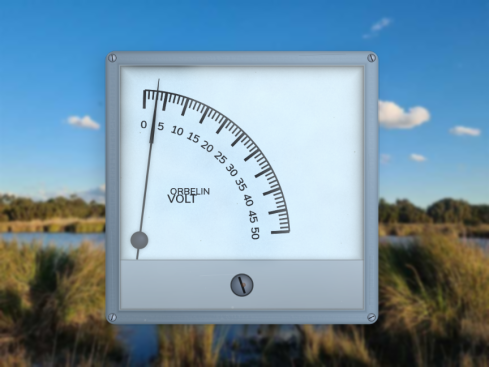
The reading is 3 V
